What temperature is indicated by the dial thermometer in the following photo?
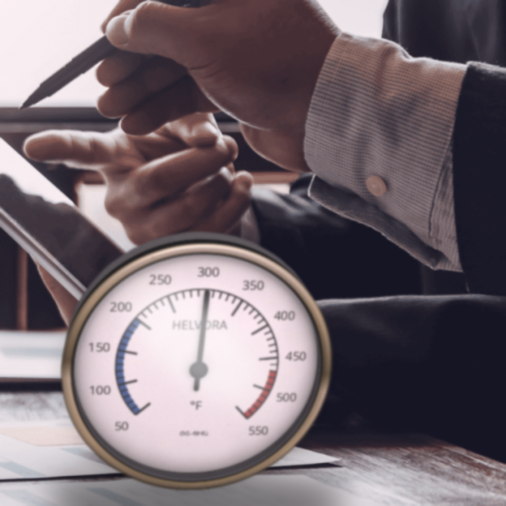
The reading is 300 °F
